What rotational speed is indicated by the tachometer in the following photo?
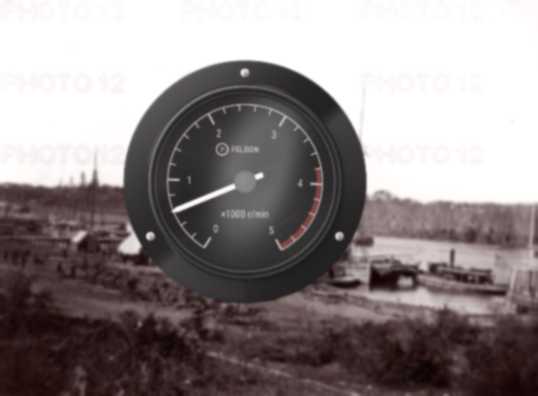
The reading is 600 rpm
